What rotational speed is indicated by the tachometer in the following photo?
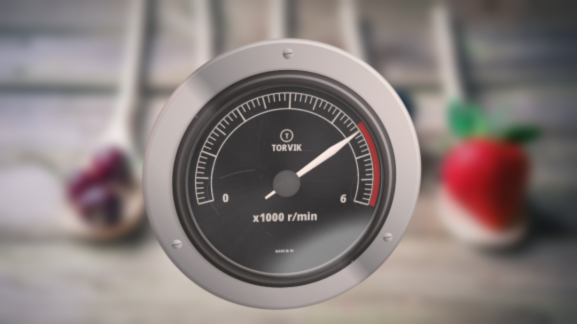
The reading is 4500 rpm
